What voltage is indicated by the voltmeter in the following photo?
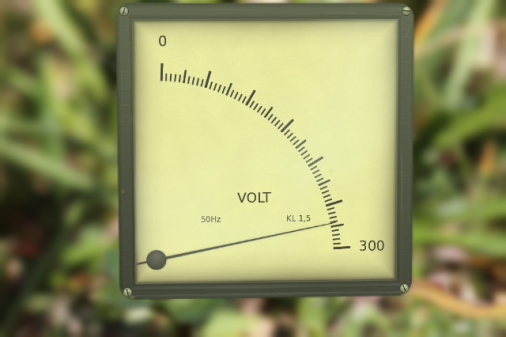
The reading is 270 V
